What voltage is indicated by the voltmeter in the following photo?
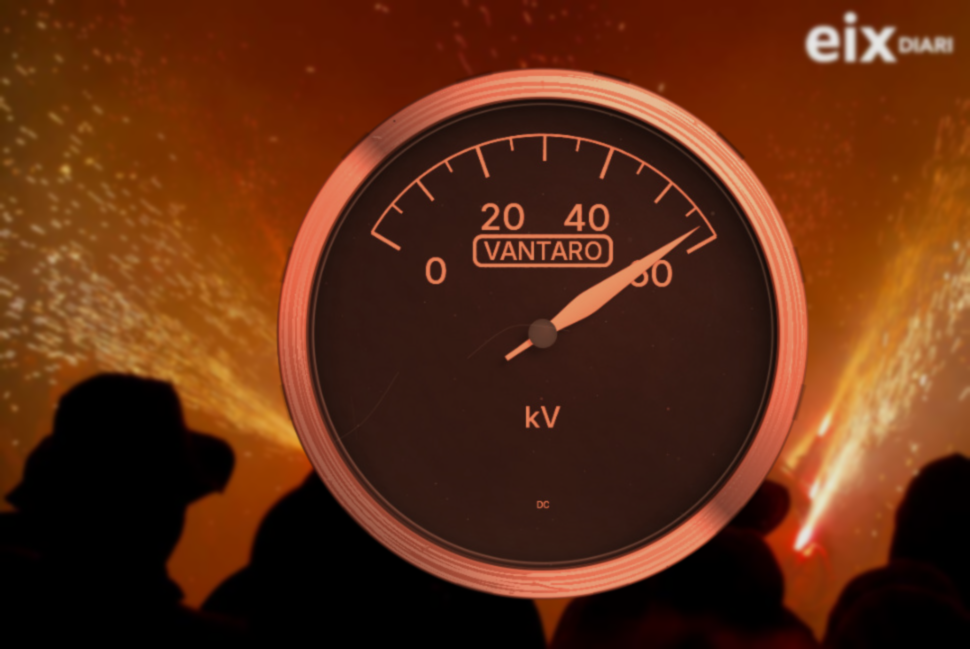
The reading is 57.5 kV
